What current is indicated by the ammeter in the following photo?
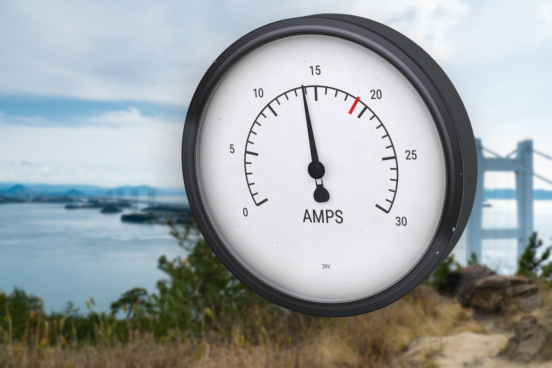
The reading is 14 A
